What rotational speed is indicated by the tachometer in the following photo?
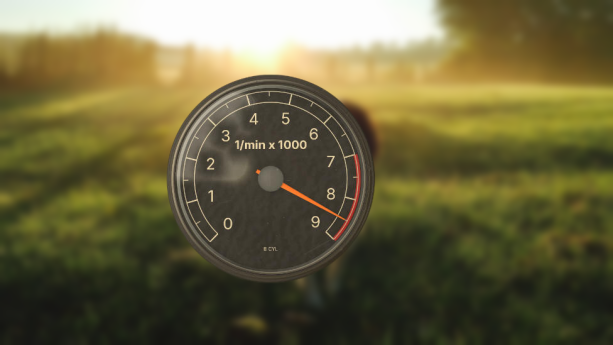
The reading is 8500 rpm
